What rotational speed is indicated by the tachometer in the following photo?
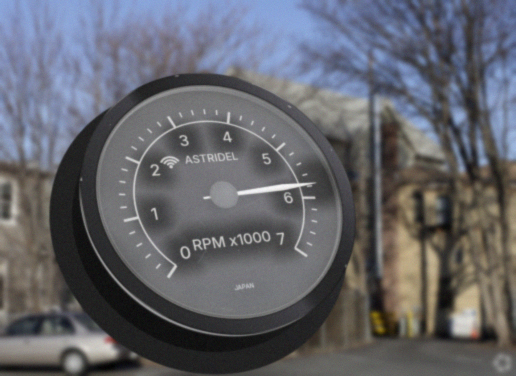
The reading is 5800 rpm
